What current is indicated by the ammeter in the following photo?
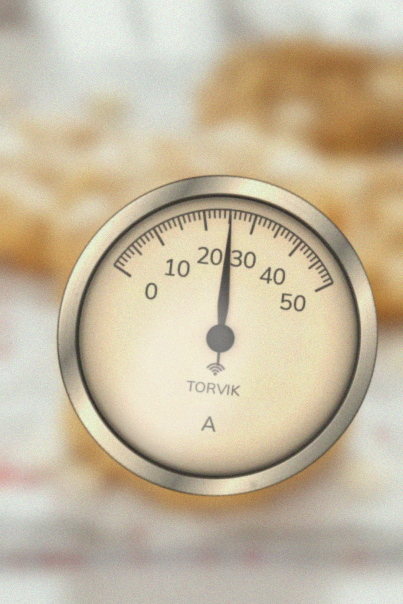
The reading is 25 A
